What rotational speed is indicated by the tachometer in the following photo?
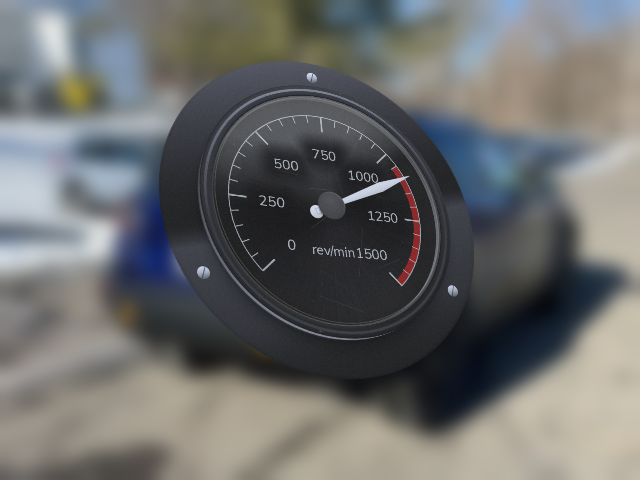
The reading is 1100 rpm
